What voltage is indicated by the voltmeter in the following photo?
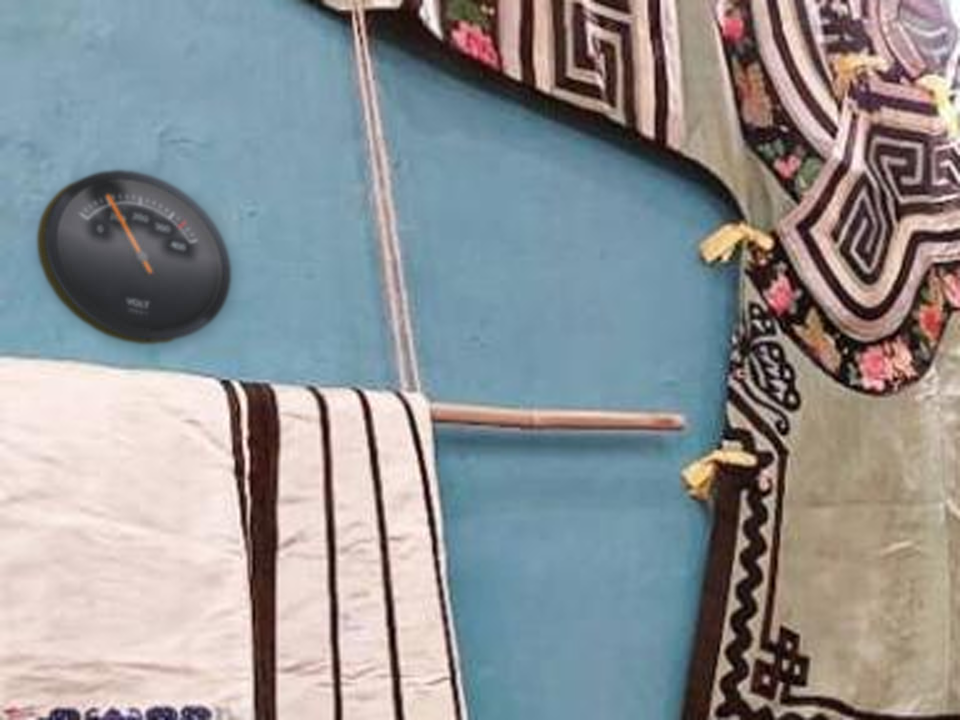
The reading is 100 V
